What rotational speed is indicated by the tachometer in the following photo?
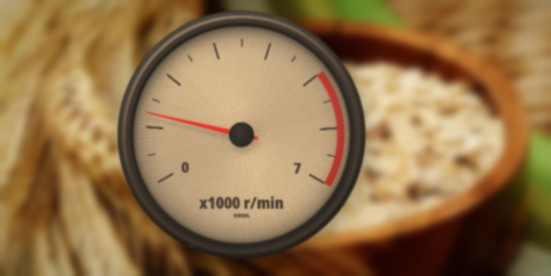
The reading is 1250 rpm
